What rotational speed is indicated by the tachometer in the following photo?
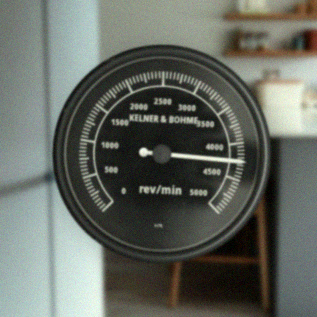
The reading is 4250 rpm
